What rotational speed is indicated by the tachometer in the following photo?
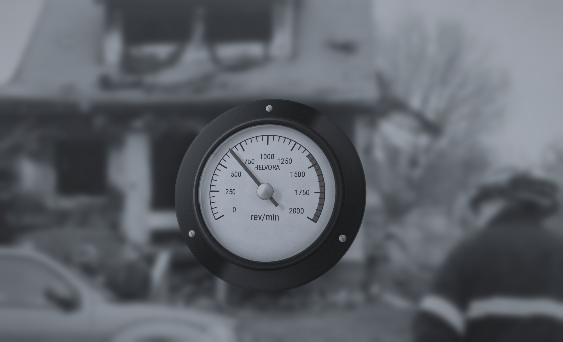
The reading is 650 rpm
